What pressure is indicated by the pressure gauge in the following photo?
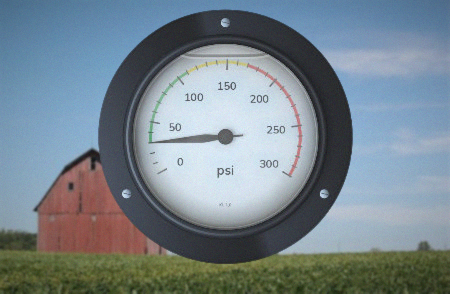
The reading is 30 psi
